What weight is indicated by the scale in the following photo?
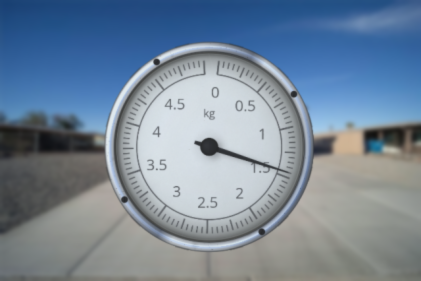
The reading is 1.45 kg
